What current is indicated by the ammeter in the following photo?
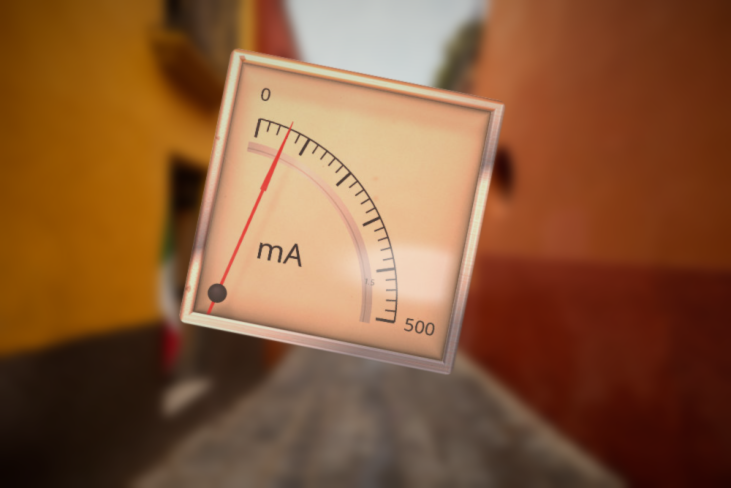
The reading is 60 mA
